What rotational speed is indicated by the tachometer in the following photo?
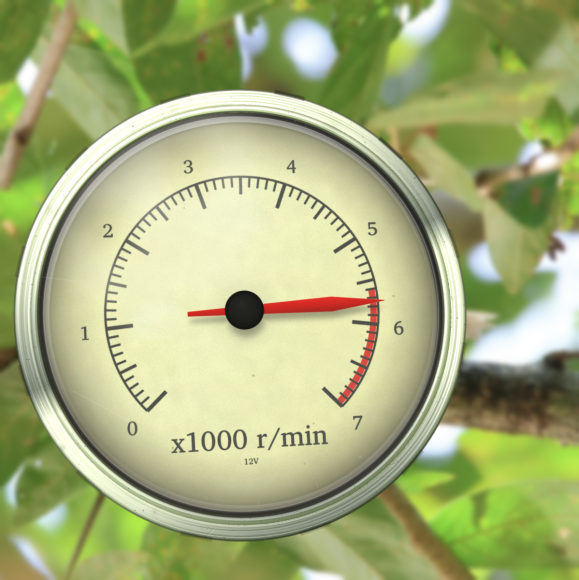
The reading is 5750 rpm
